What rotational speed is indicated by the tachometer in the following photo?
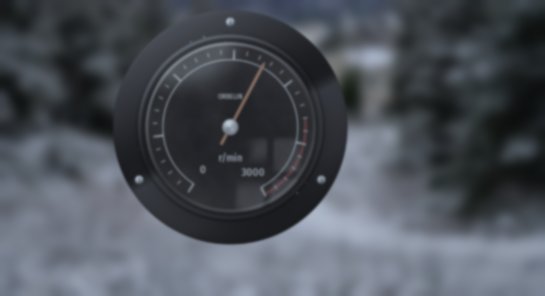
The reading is 1750 rpm
